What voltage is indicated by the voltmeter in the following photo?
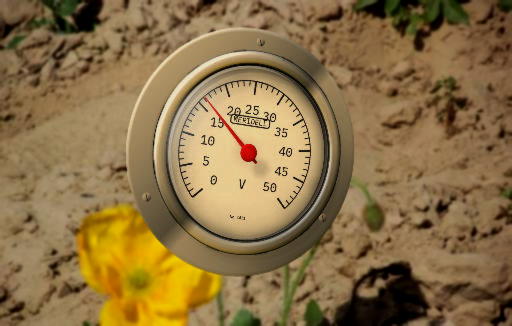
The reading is 16 V
